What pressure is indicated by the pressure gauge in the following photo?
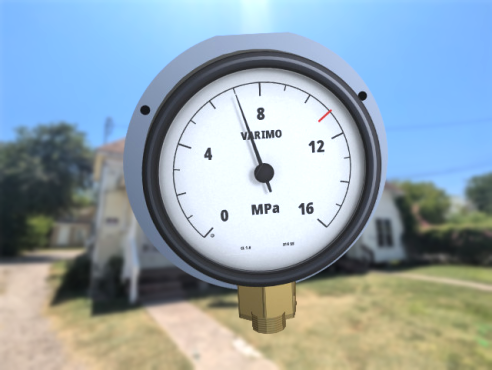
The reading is 7 MPa
